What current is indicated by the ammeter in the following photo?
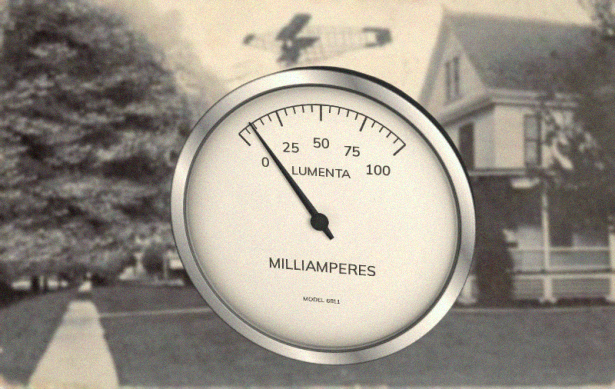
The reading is 10 mA
